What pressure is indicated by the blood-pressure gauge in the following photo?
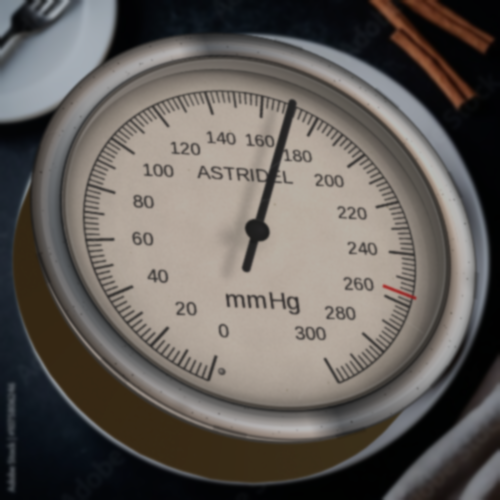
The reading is 170 mmHg
